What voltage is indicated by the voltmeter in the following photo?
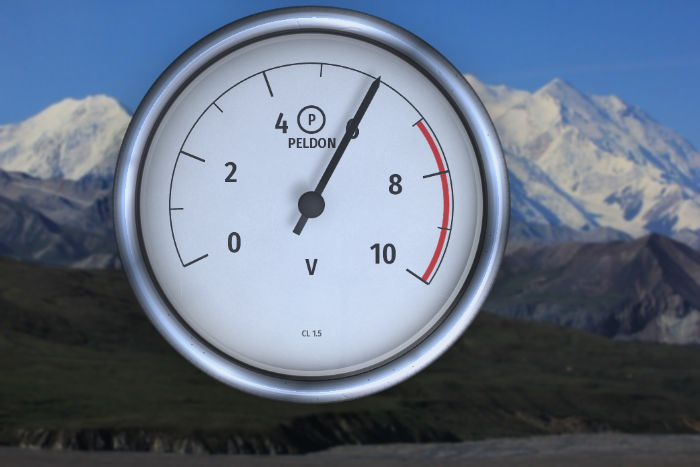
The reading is 6 V
